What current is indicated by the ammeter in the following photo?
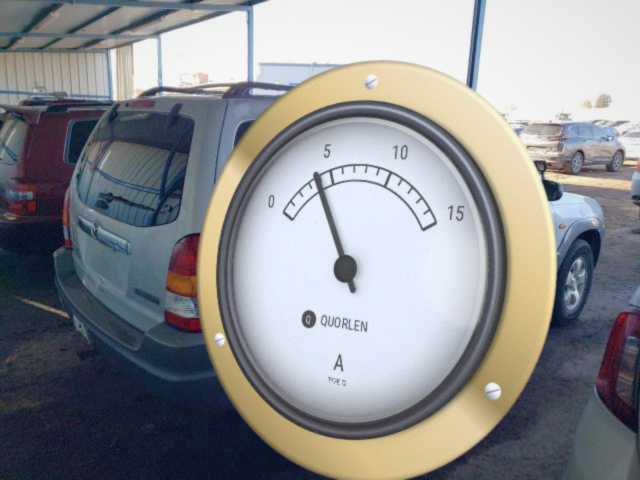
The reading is 4 A
